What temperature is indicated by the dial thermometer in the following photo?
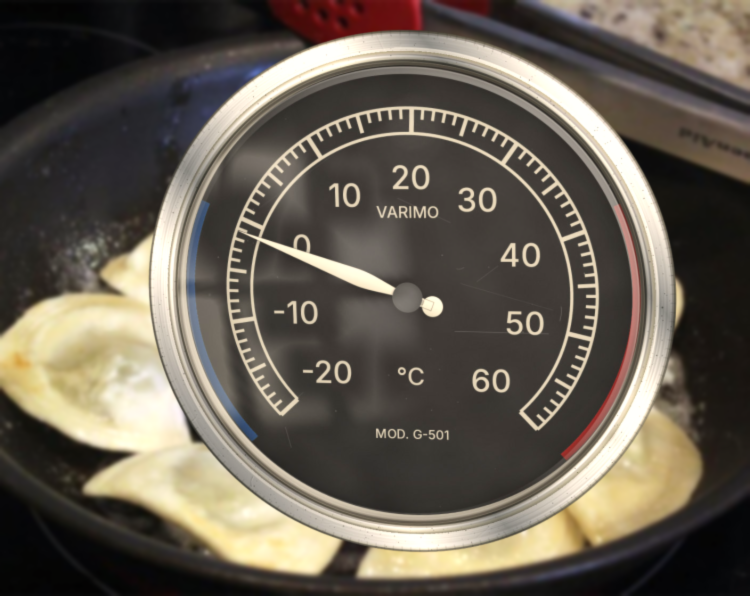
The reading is -1 °C
